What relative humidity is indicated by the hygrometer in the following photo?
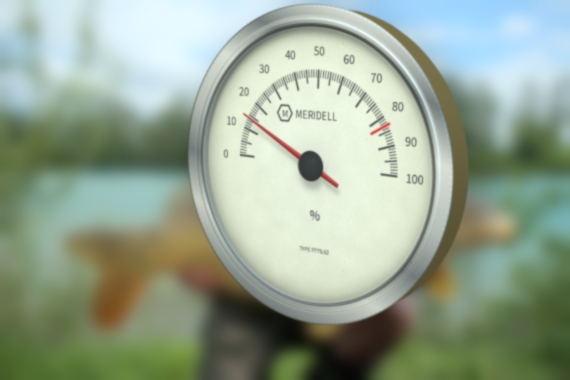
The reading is 15 %
